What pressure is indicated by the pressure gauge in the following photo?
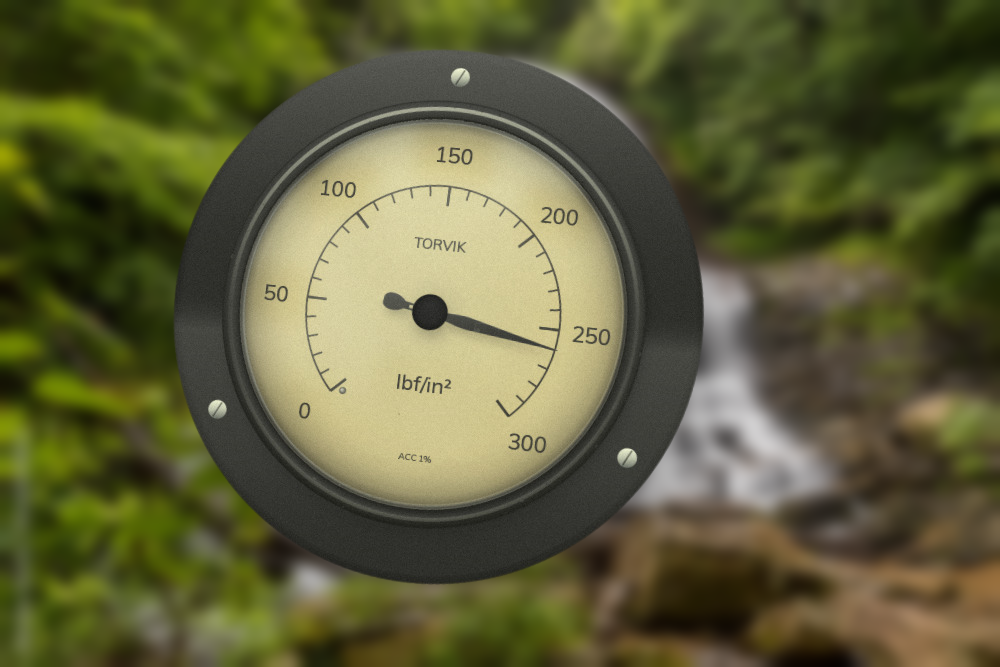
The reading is 260 psi
